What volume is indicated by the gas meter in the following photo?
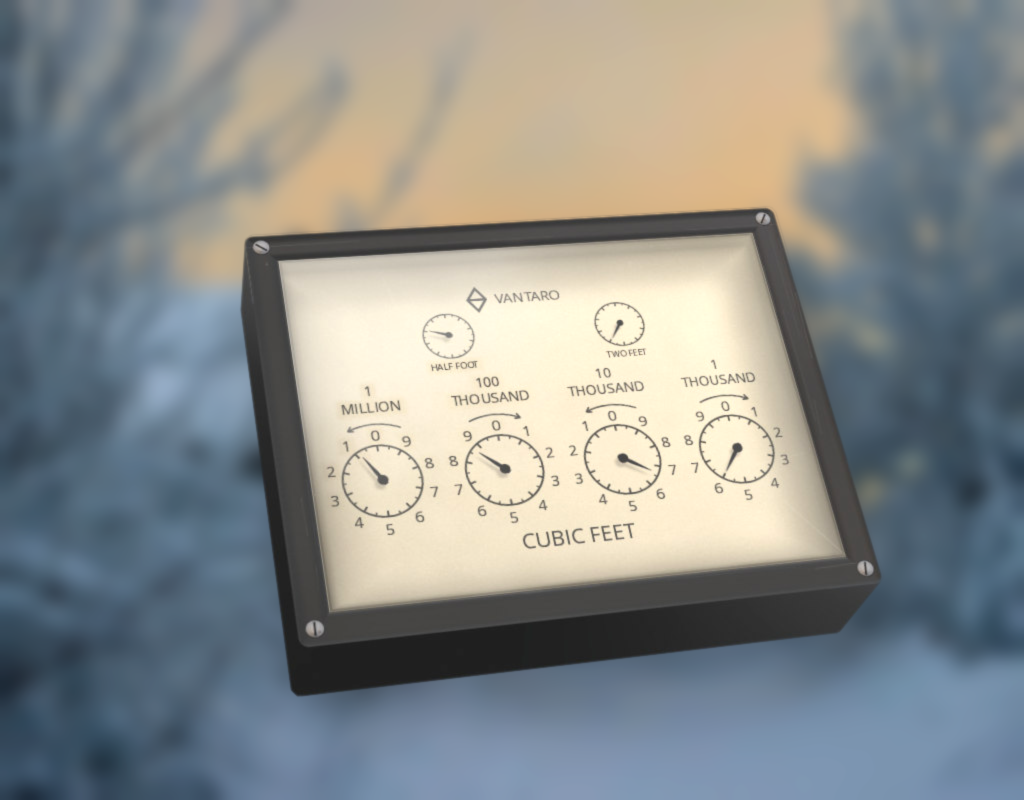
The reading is 86600 ft³
